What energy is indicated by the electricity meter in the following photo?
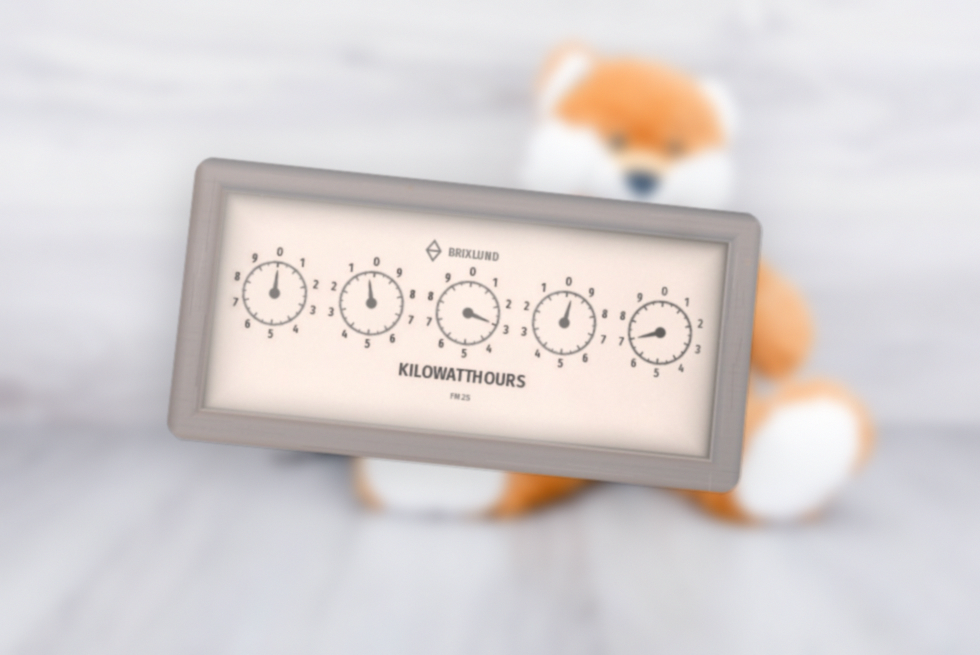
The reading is 297 kWh
